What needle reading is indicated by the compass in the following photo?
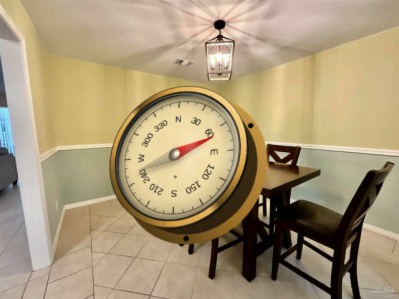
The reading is 70 °
